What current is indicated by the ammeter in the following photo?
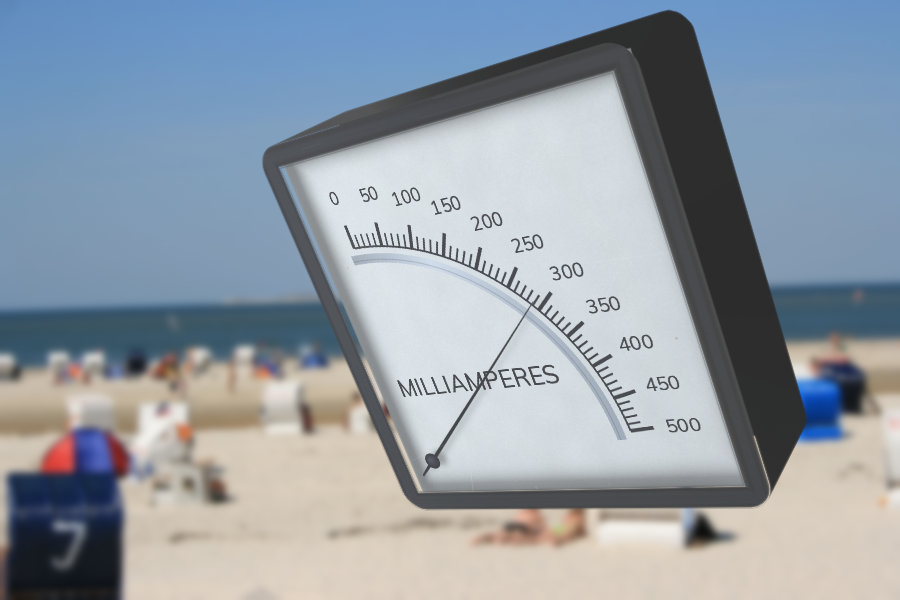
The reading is 290 mA
